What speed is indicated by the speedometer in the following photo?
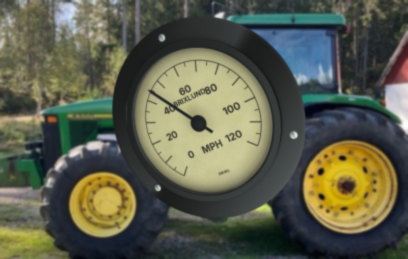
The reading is 45 mph
